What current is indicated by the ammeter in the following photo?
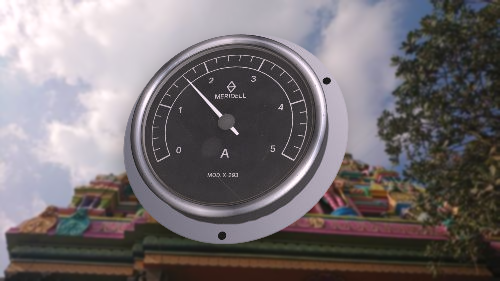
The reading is 1.6 A
